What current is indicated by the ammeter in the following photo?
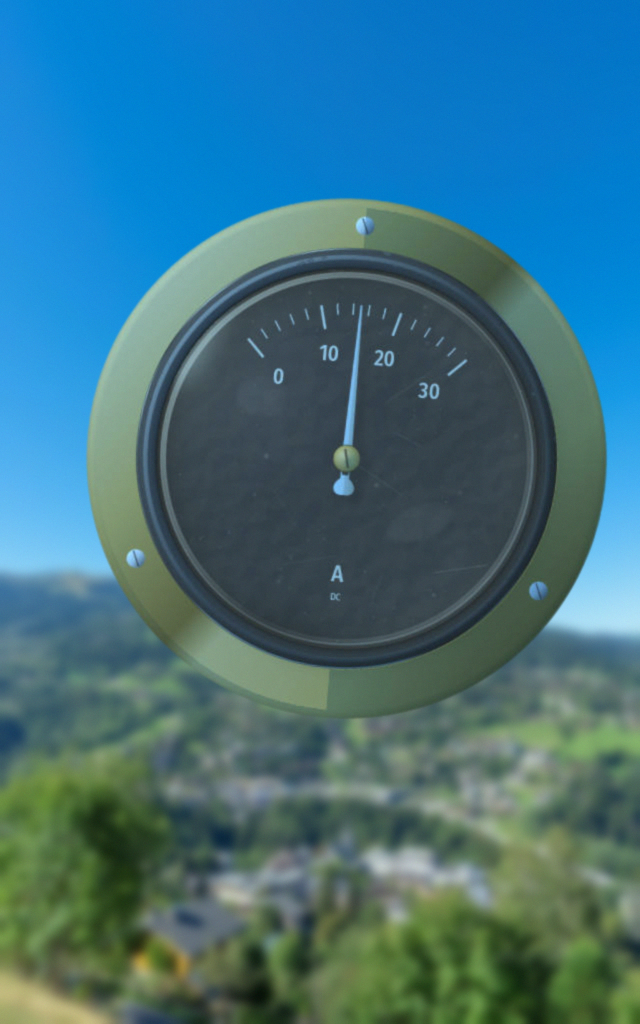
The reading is 15 A
